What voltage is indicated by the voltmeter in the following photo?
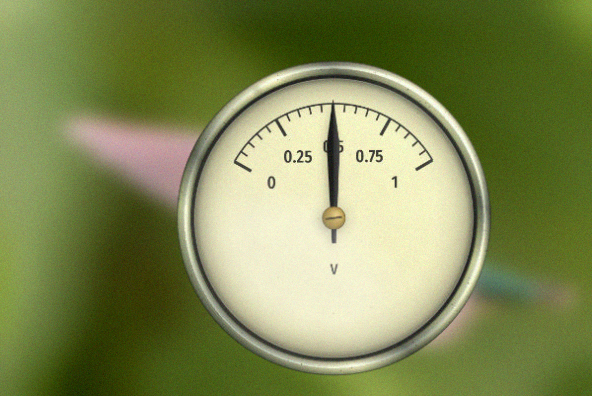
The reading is 0.5 V
